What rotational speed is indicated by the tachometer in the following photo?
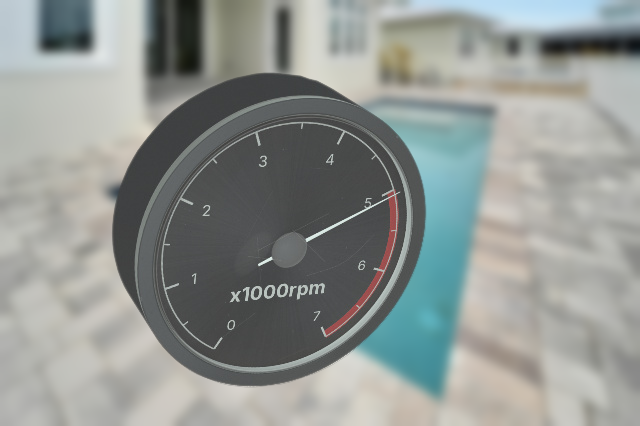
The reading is 5000 rpm
